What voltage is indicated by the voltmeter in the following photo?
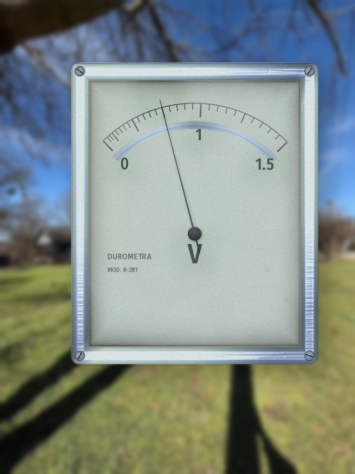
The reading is 0.75 V
